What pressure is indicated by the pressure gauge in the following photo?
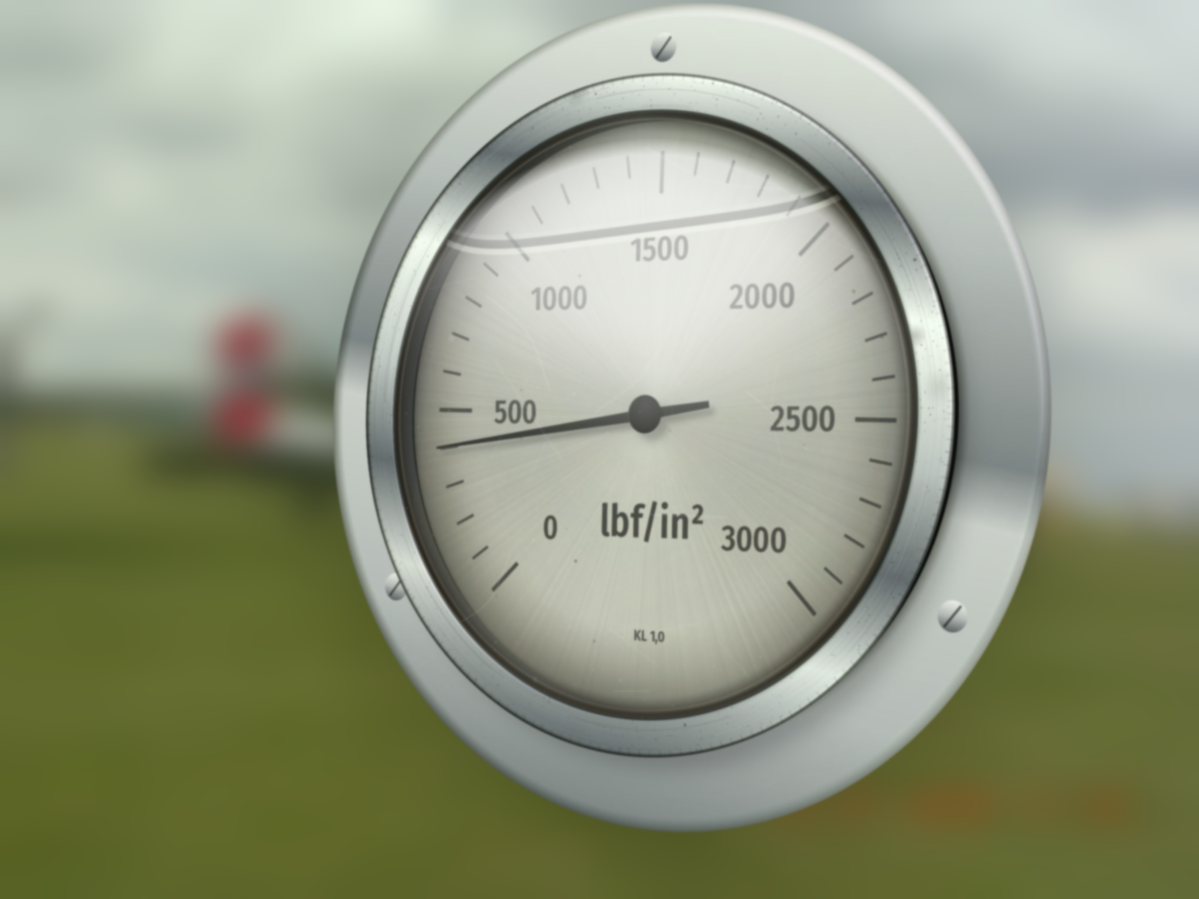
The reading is 400 psi
